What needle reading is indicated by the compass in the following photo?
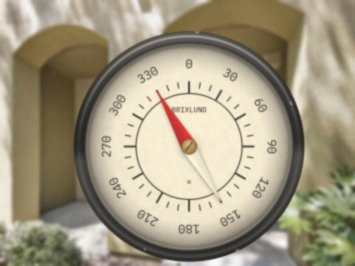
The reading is 330 °
